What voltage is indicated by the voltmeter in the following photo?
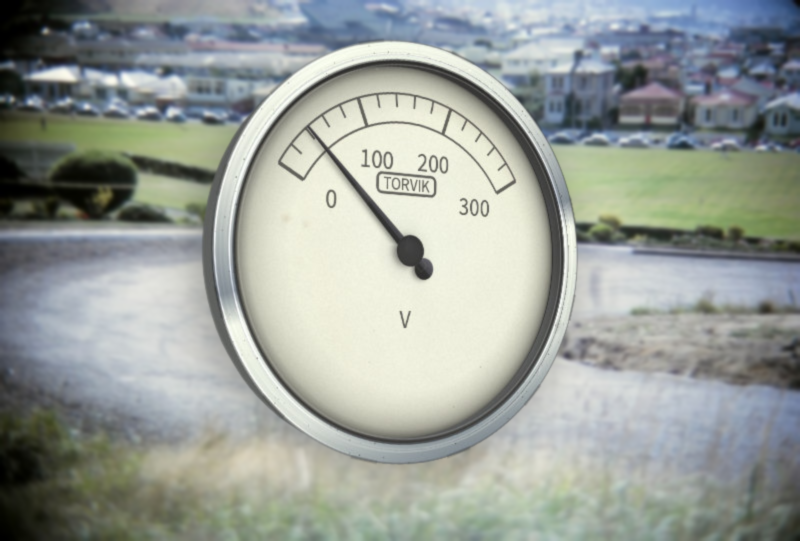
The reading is 40 V
